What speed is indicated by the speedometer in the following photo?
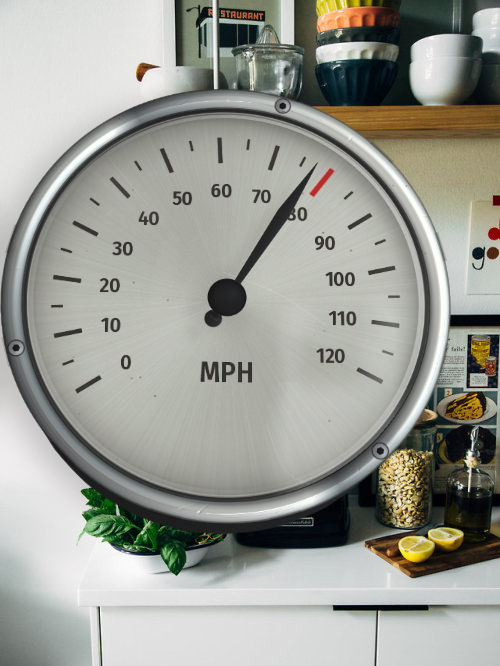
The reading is 77.5 mph
